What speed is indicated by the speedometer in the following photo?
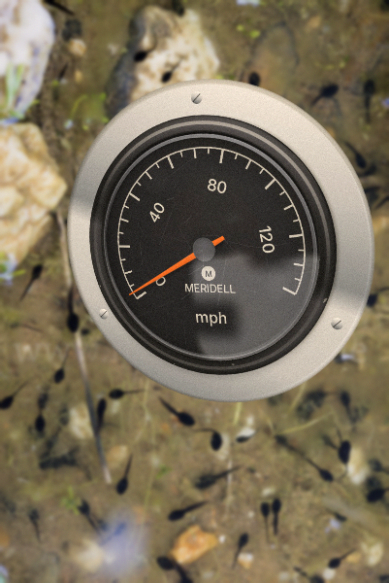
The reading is 2.5 mph
